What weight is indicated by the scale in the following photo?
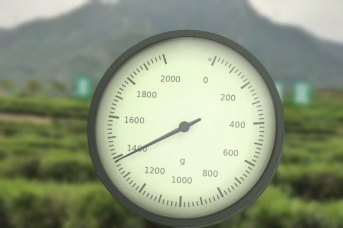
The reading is 1380 g
